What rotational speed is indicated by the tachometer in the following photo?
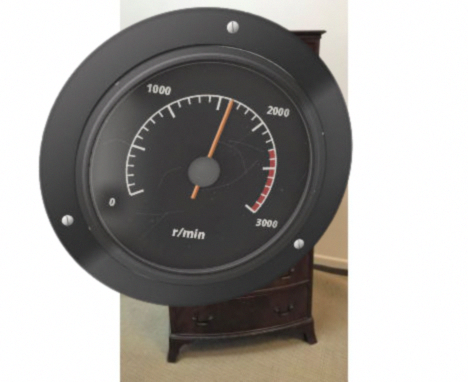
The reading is 1600 rpm
